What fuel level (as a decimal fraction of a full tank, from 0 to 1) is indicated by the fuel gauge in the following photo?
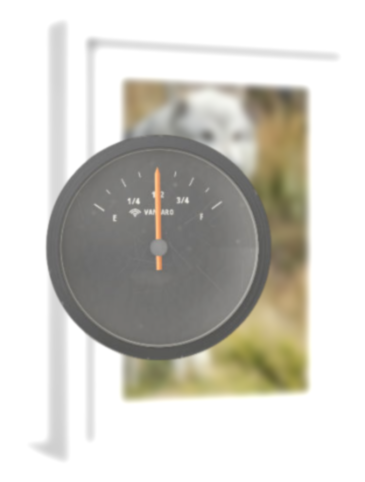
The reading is 0.5
